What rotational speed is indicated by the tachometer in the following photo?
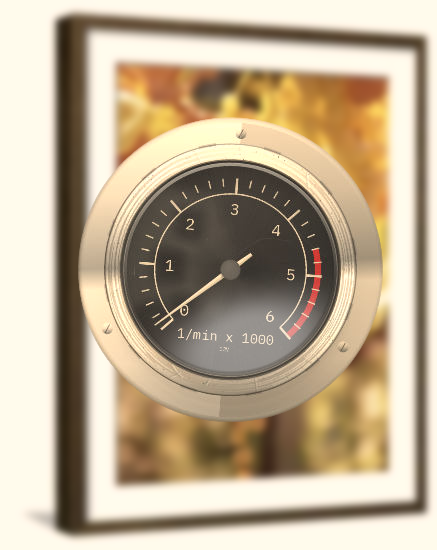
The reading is 100 rpm
